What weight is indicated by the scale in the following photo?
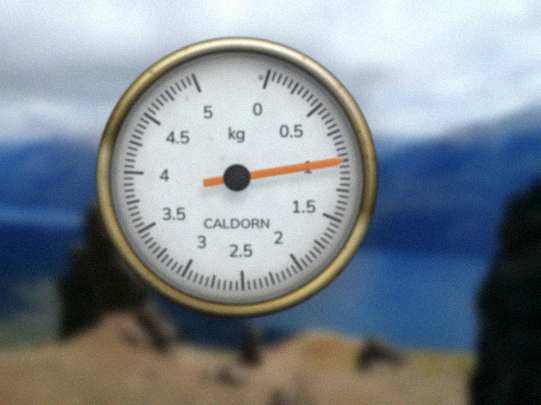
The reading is 1 kg
